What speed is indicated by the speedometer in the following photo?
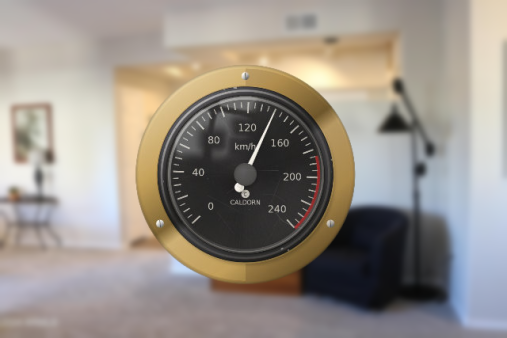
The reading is 140 km/h
